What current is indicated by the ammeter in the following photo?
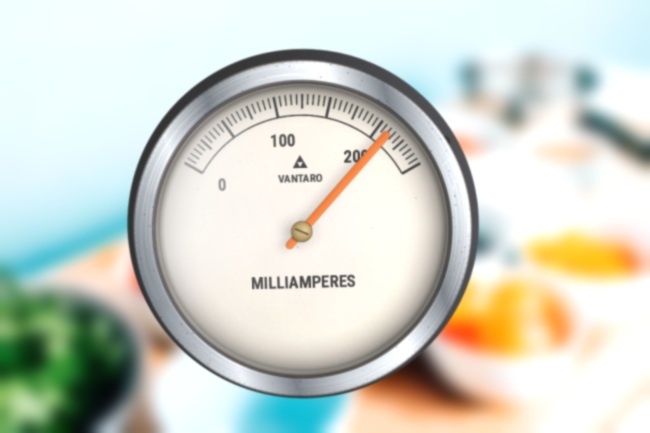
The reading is 210 mA
